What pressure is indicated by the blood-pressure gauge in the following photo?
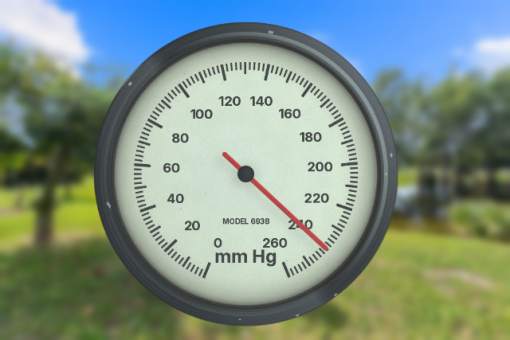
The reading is 240 mmHg
